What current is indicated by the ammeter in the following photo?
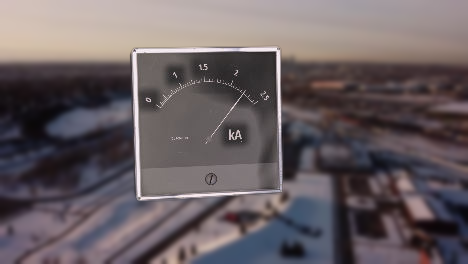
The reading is 2.25 kA
